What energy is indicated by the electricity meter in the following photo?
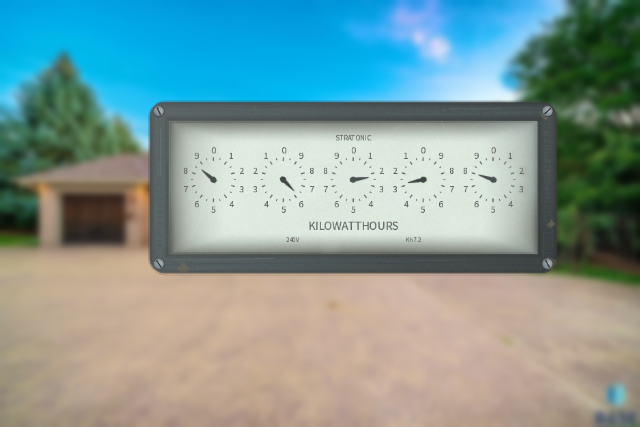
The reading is 86228 kWh
